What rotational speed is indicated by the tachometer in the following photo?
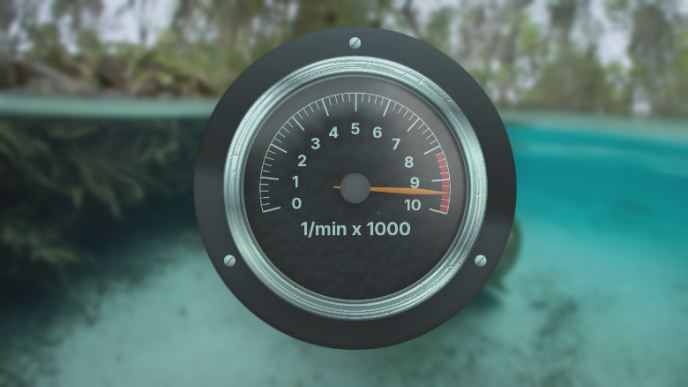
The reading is 9400 rpm
